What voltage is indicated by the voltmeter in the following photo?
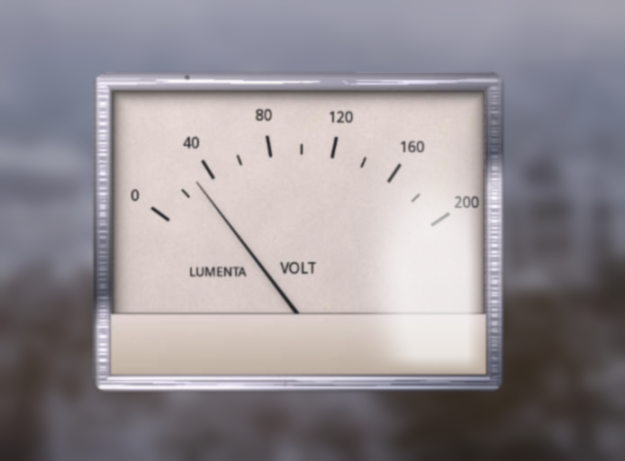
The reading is 30 V
